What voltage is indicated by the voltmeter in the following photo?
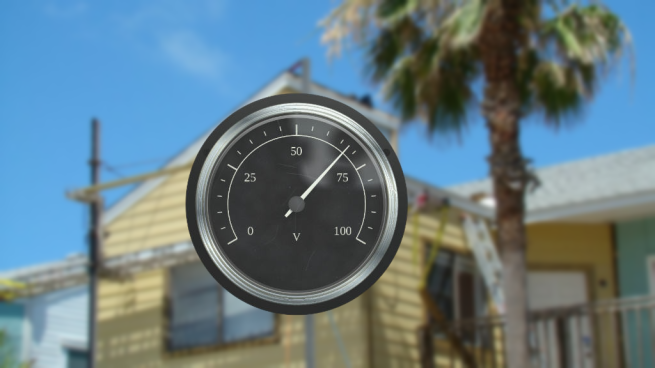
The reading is 67.5 V
